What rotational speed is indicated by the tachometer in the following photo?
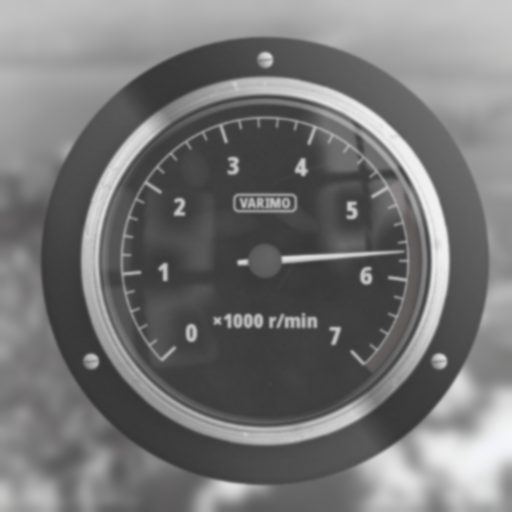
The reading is 5700 rpm
